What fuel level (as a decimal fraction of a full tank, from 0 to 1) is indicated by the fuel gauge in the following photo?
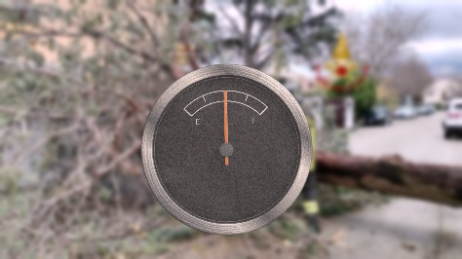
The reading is 0.5
